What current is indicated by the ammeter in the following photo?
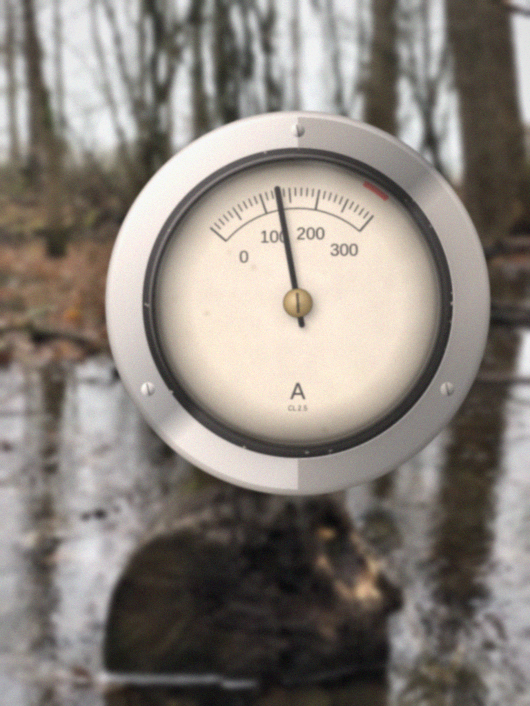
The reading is 130 A
